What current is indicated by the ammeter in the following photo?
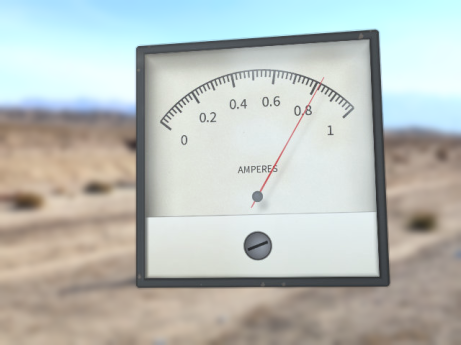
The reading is 0.82 A
